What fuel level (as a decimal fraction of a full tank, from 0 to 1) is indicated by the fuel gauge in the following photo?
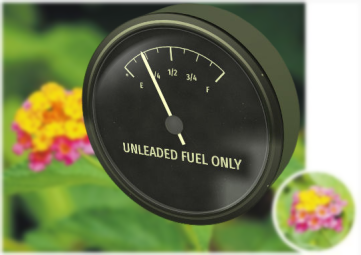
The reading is 0.25
